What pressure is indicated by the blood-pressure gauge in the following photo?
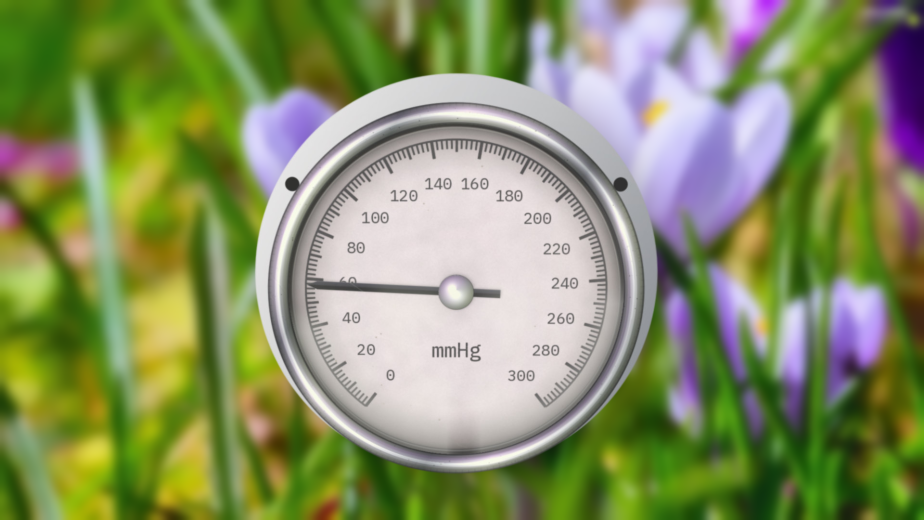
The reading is 58 mmHg
